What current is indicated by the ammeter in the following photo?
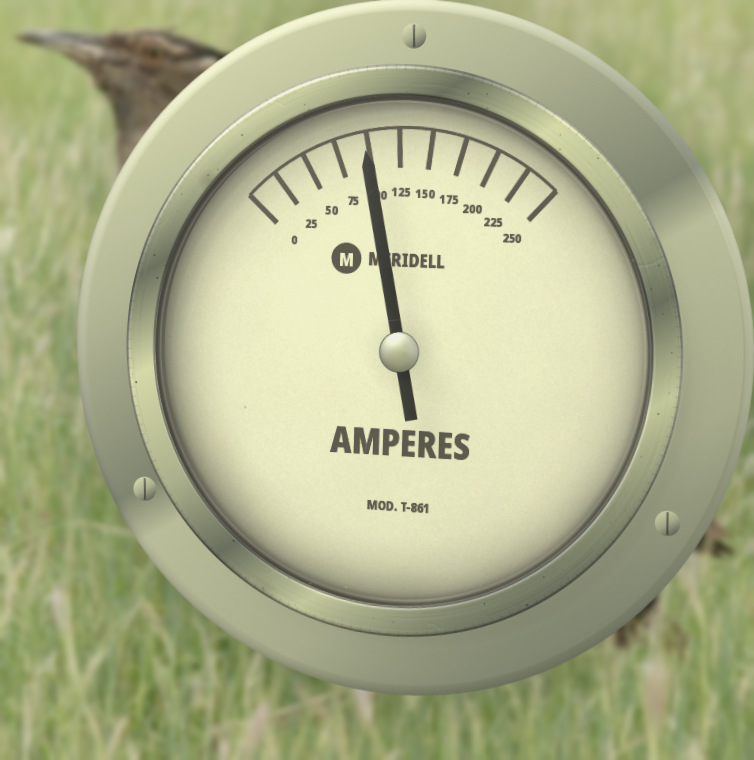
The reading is 100 A
